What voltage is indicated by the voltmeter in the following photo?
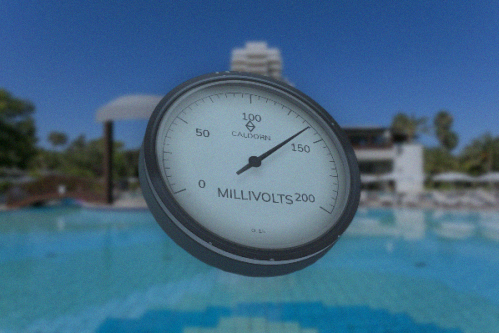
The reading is 140 mV
